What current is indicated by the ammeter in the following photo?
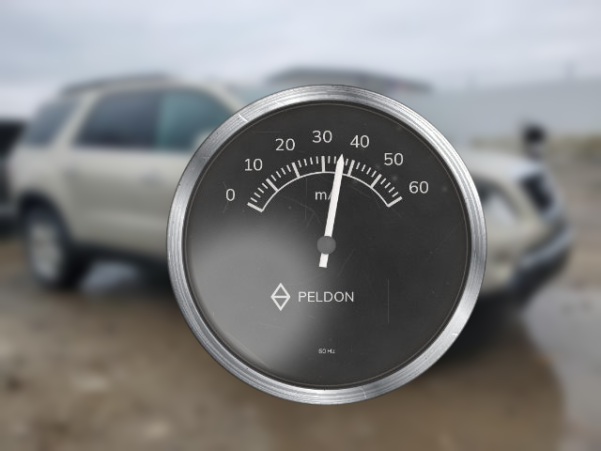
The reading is 36 mA
